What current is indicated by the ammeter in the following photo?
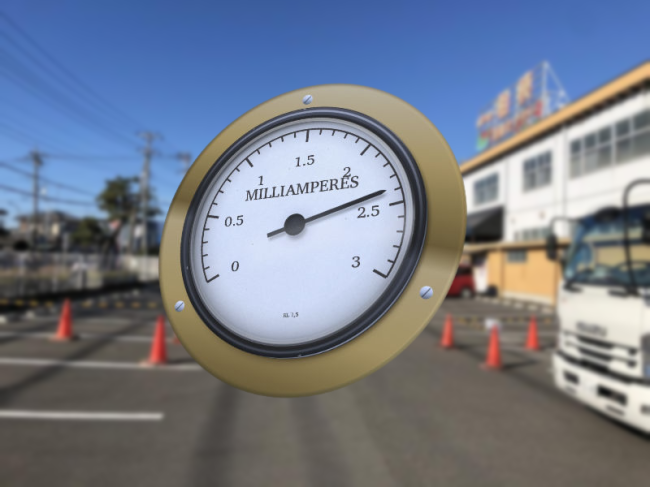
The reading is 2.4 mA
